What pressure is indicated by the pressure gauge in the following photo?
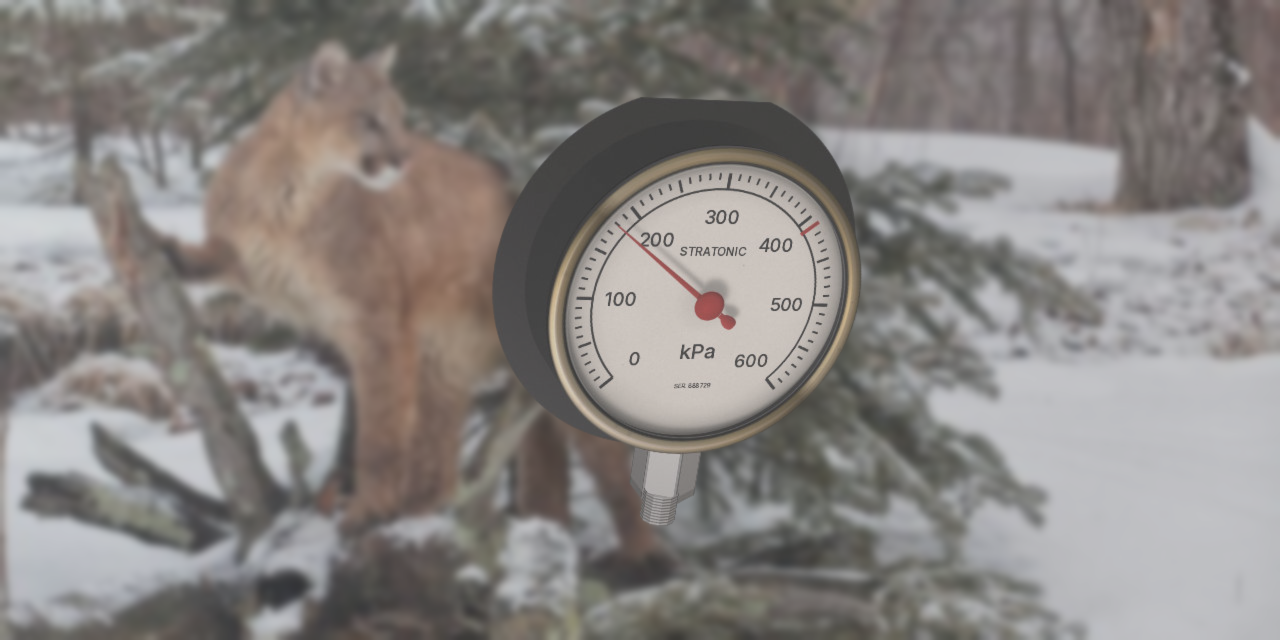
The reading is 180 kPa
